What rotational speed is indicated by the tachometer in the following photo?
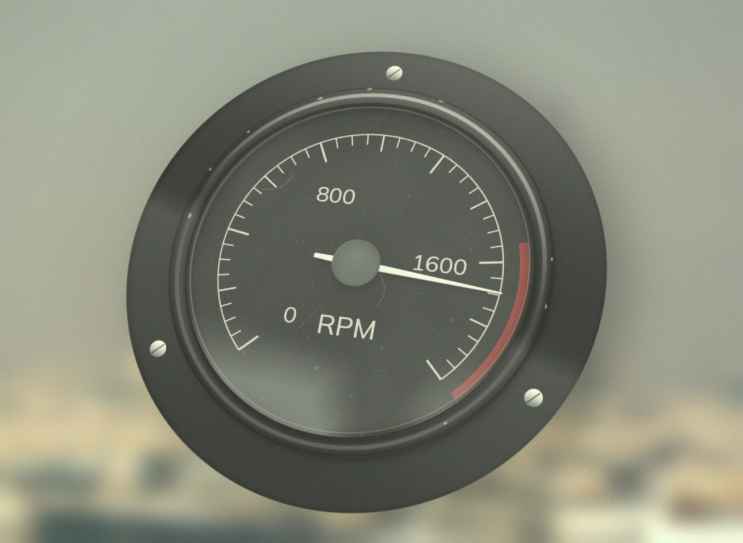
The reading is 1700 rpm
